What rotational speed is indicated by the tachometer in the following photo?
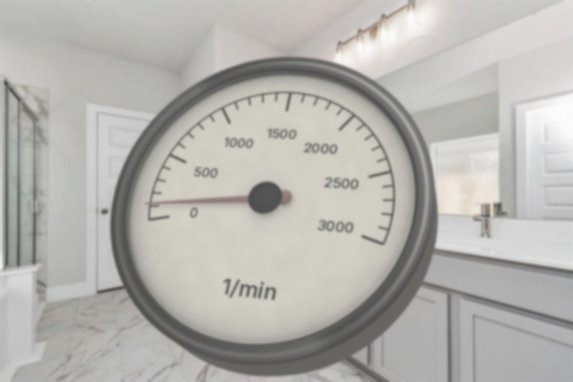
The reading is 100 rpm
